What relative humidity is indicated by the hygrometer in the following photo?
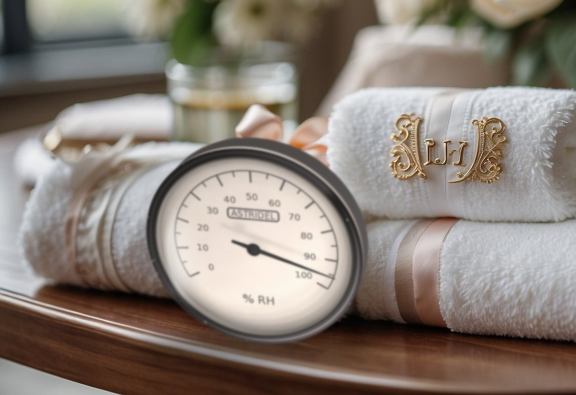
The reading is 95 %
